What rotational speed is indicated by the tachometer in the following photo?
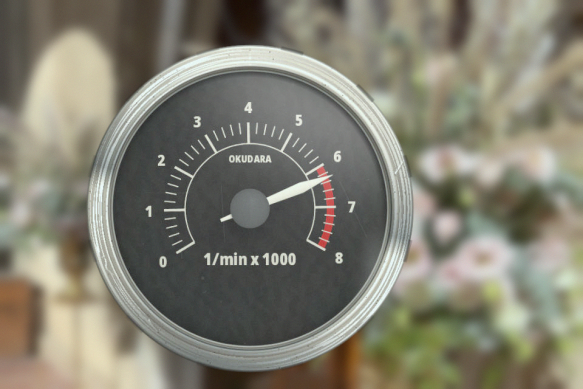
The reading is 6300 rpm
